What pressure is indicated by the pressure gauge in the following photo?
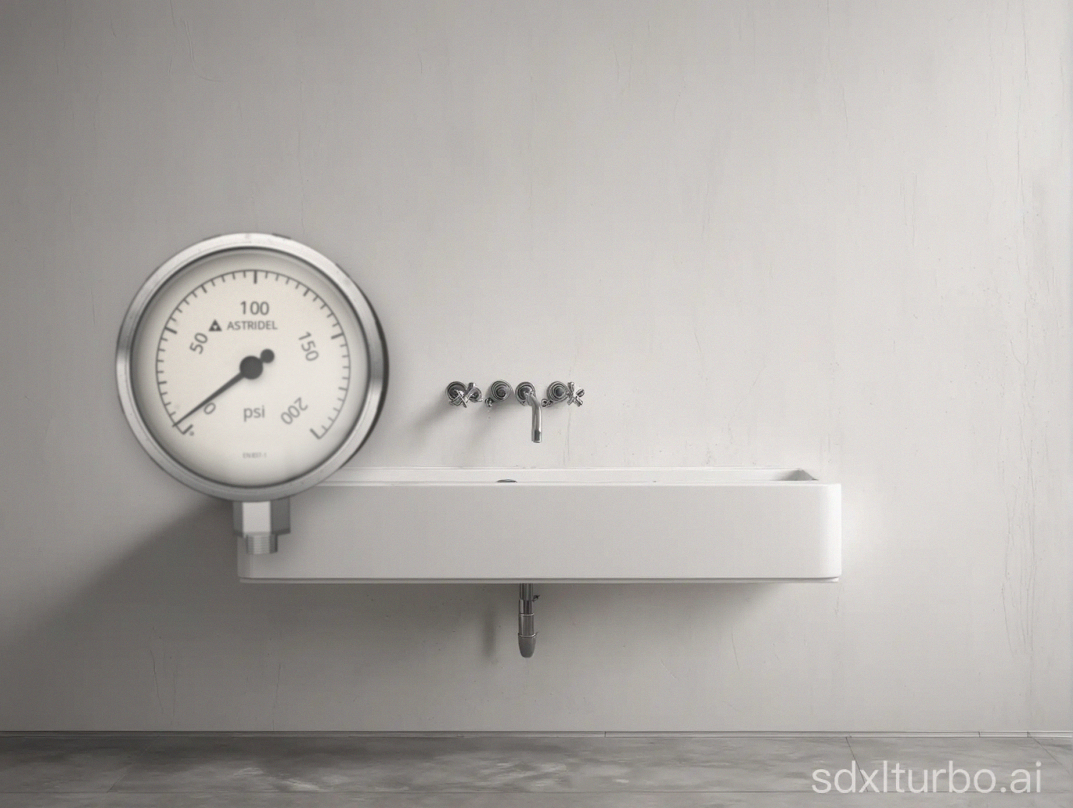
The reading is 5 psi
